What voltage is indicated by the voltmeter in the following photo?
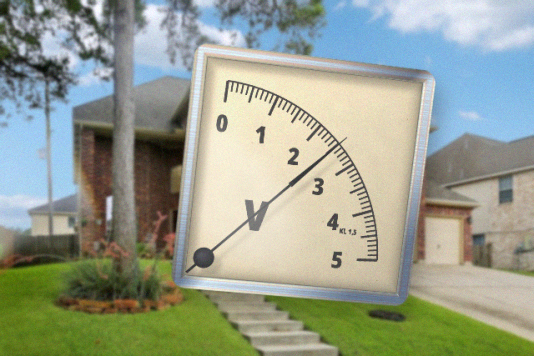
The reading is 2.5 V
